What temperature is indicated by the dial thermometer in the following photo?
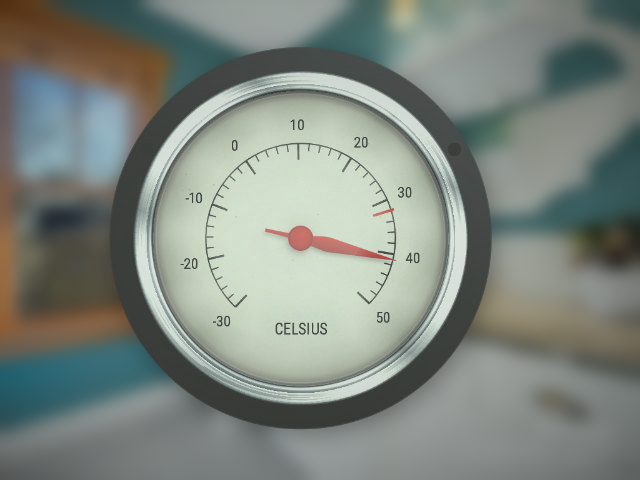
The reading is 41 °C
